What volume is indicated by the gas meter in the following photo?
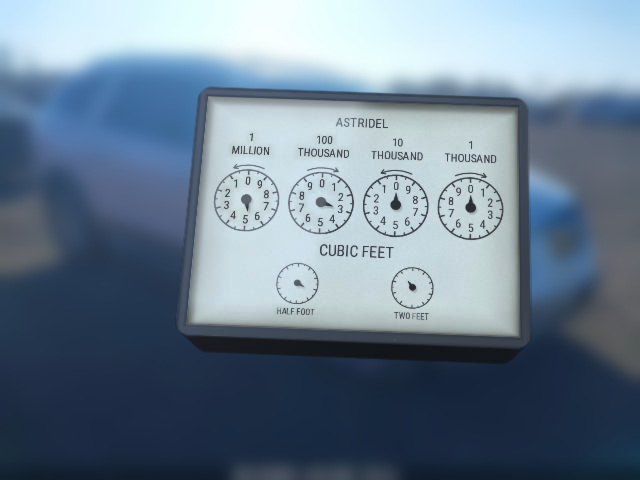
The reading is 530000 ft³
